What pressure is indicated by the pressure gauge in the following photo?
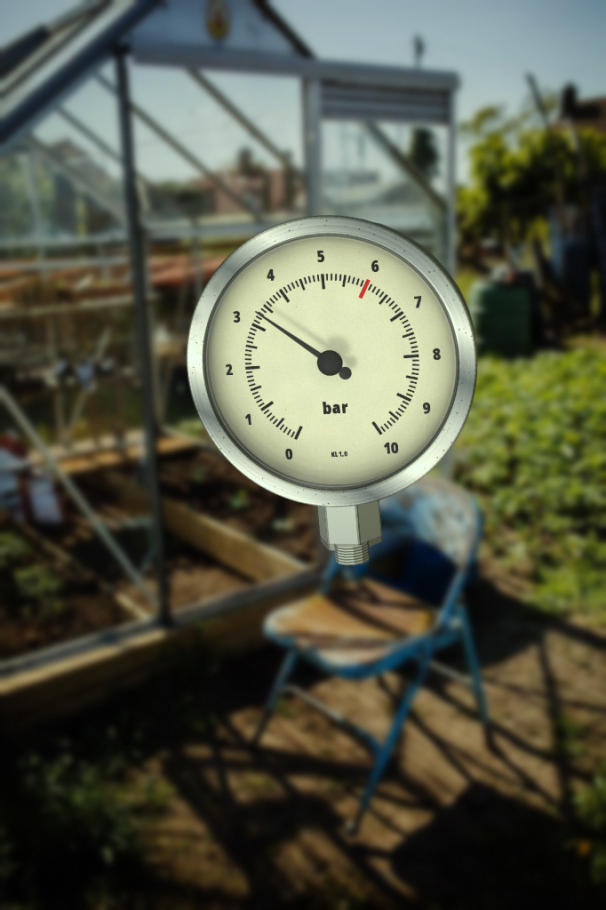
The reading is 3.3 bar
